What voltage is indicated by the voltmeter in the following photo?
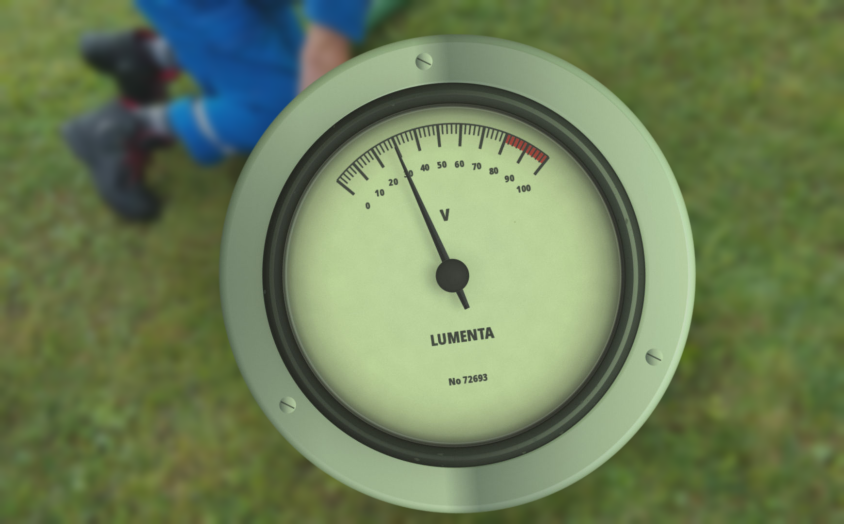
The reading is 30 V
